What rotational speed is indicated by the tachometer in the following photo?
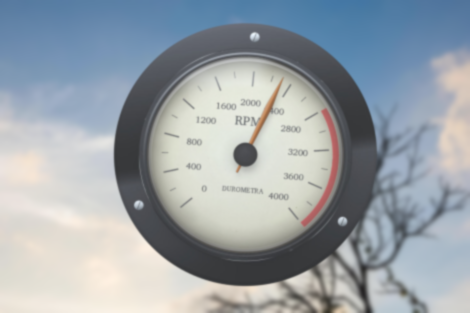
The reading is 2300 rpm
